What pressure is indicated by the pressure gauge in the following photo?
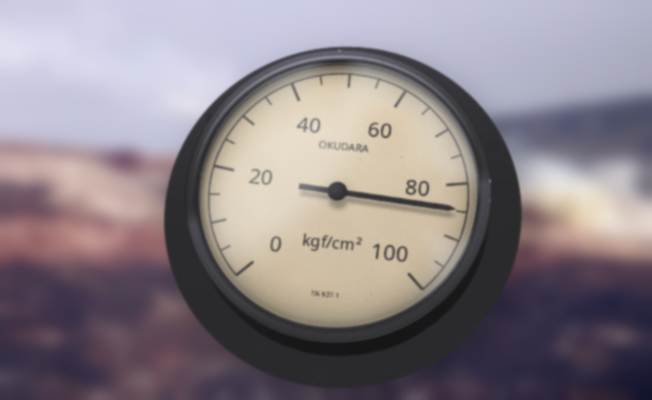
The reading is 85 kg/cm²
